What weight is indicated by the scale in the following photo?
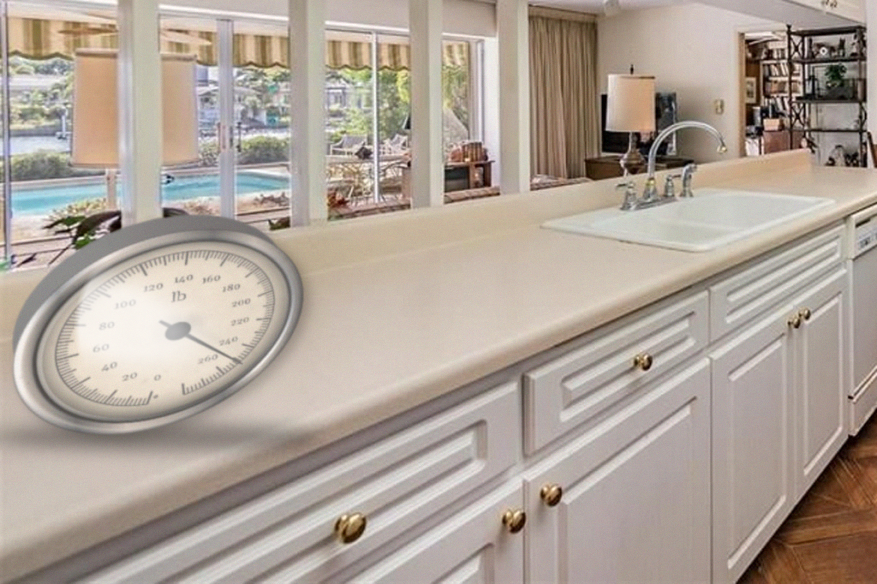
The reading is 250 lb
